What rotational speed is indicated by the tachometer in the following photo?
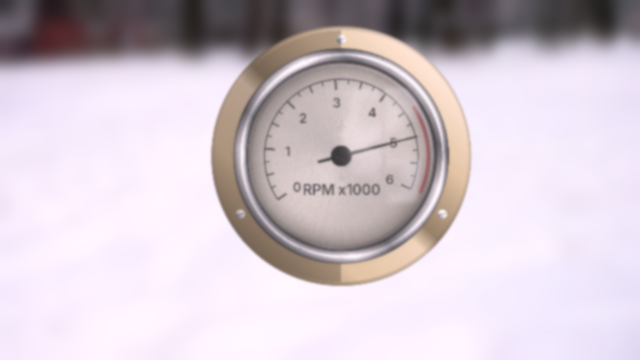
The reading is 5000 rpm
